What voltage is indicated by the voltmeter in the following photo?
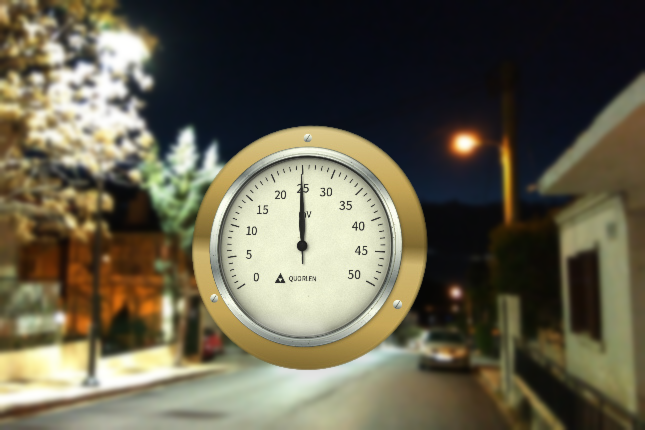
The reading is 25 mV
